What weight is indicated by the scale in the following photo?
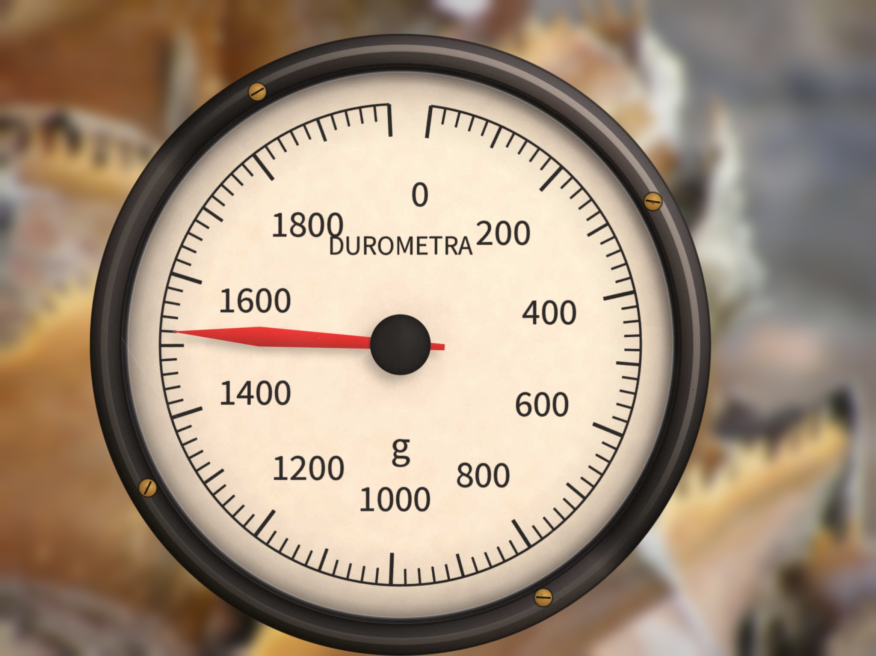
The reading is 1520 g
